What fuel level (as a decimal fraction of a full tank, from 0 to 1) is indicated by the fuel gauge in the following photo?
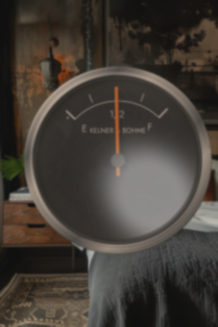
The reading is 0.5
